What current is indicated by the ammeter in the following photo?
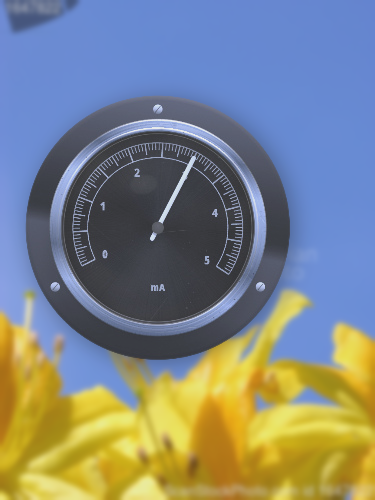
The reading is 3 mA
